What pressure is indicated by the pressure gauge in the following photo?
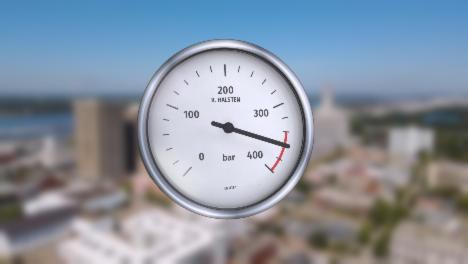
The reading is 360 bar
